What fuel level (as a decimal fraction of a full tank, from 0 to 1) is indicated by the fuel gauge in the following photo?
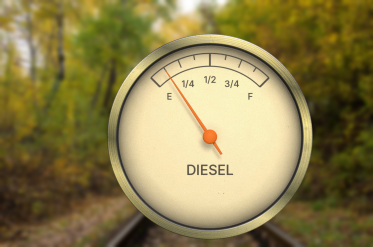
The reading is 0.125
